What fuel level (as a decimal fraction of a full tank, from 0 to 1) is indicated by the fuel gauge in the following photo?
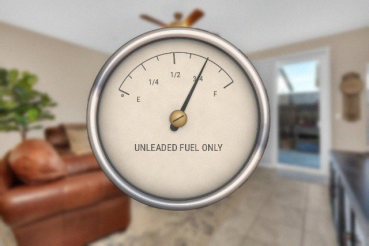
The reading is 0.75
